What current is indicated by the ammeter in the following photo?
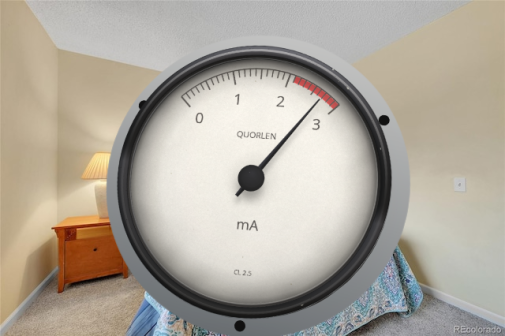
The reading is 2.7 mA
